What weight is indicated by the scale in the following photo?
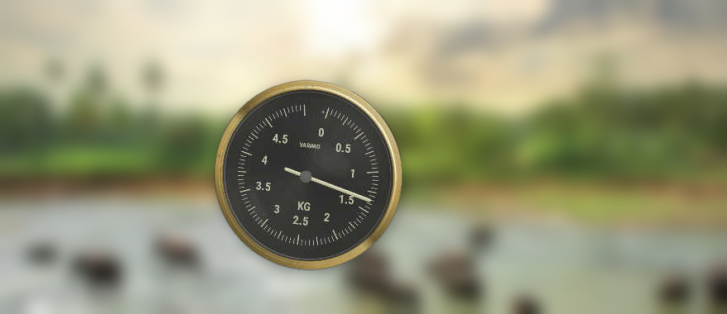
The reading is 1.35 kg
